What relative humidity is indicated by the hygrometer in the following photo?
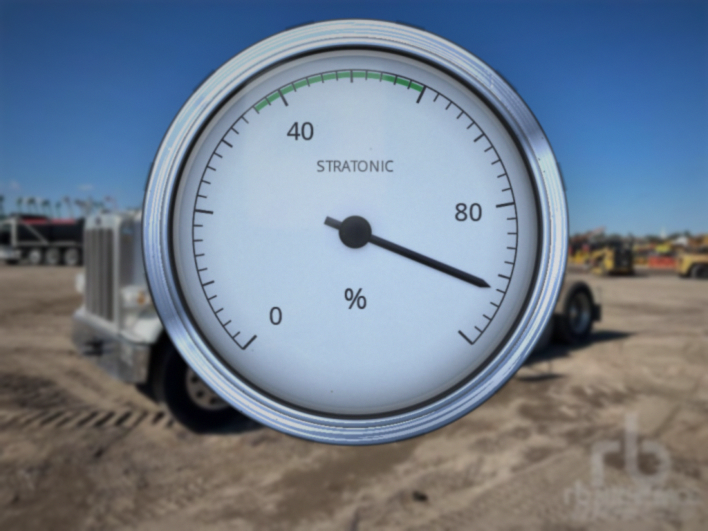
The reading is 92 %
